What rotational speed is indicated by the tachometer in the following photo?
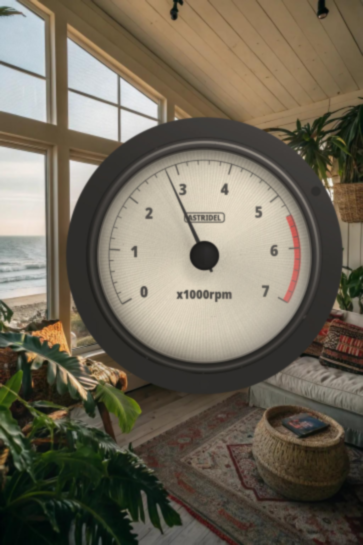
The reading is 2800 rpm
